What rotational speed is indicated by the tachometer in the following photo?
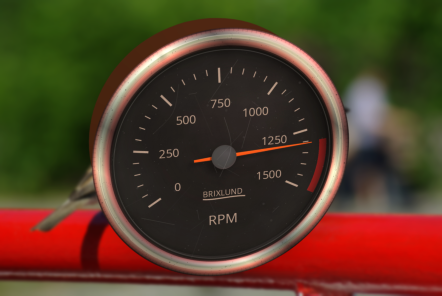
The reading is 1300 rpm
